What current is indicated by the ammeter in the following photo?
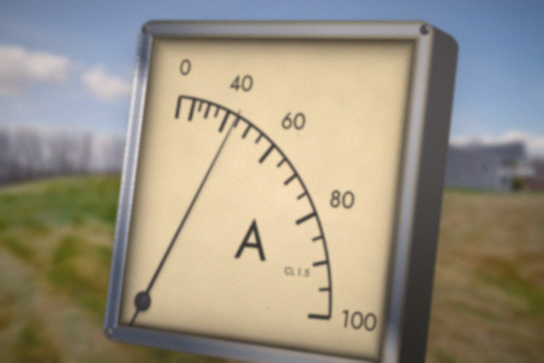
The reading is 45 A
